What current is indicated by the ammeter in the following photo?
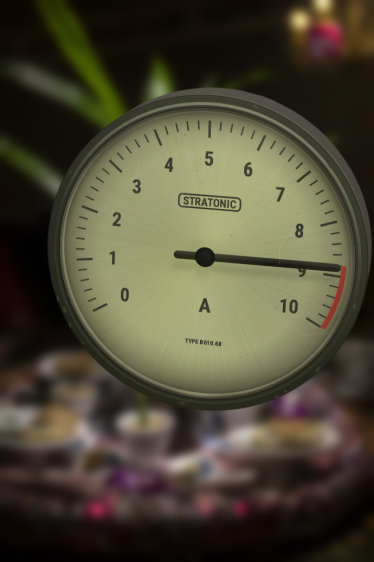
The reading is 8.8 A
